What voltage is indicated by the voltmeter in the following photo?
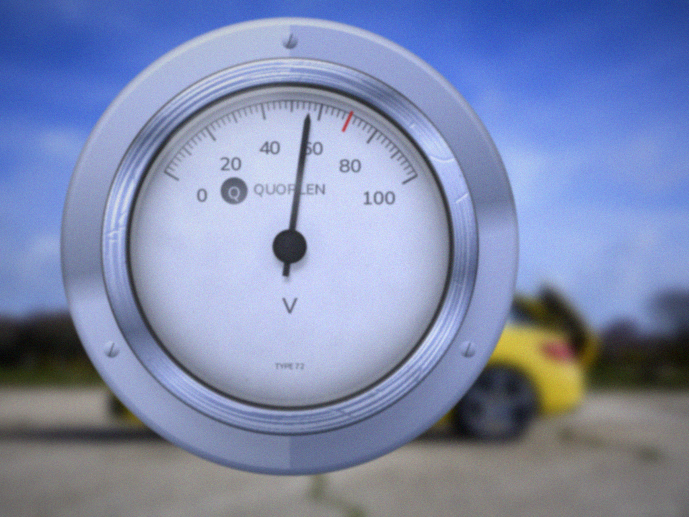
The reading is 56 V
